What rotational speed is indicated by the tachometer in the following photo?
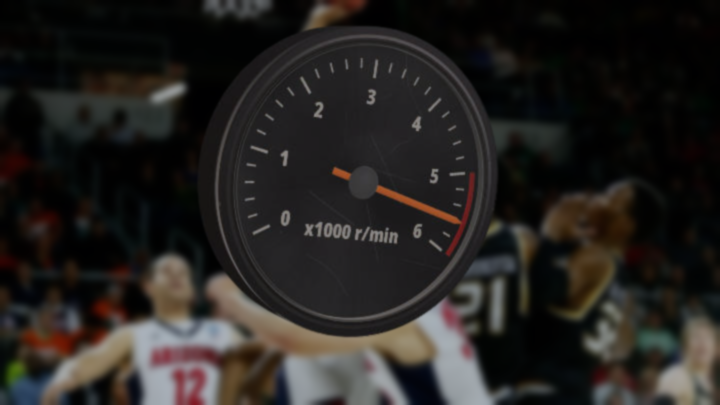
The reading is 5600 rpm
